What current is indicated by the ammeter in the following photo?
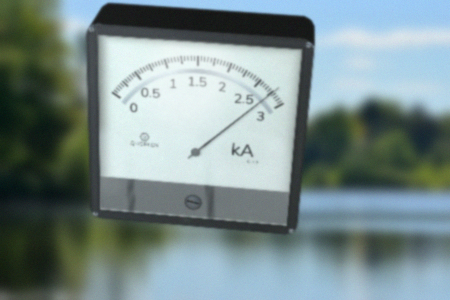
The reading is 2.75 kA
